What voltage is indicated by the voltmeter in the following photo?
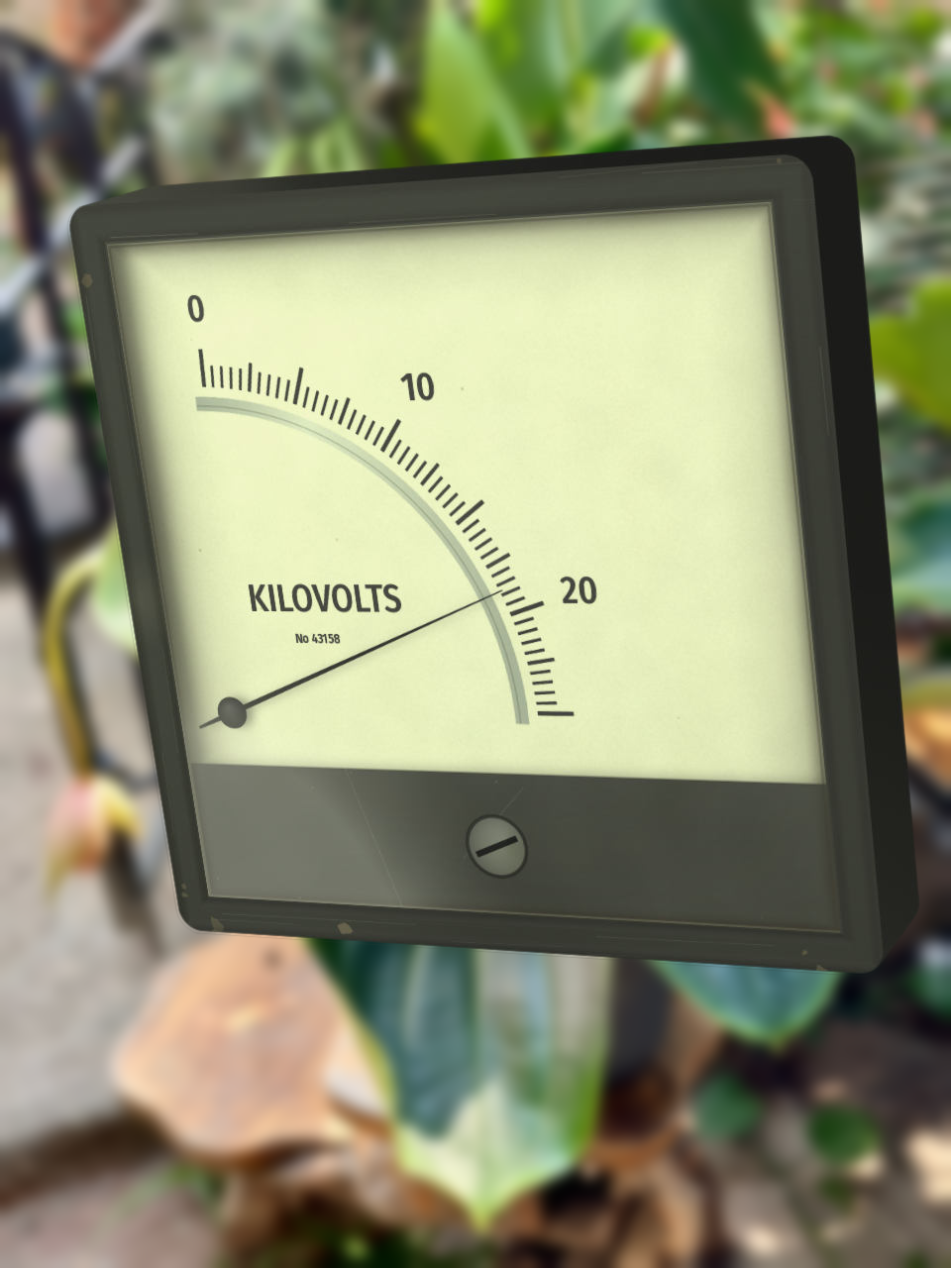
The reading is 18.75 kV
